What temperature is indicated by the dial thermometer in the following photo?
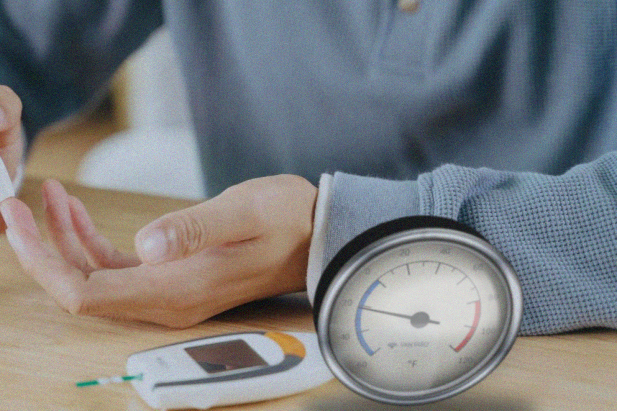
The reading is -20 °F
